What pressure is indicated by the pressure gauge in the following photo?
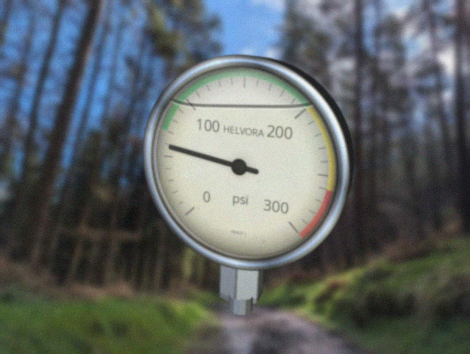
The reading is 60 psi
